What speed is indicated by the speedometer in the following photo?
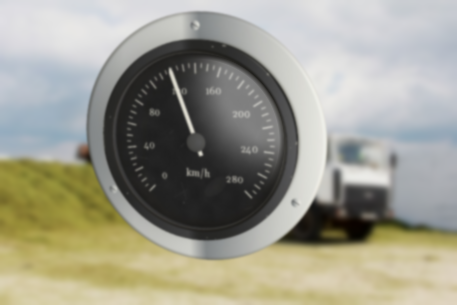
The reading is 120 km/h
